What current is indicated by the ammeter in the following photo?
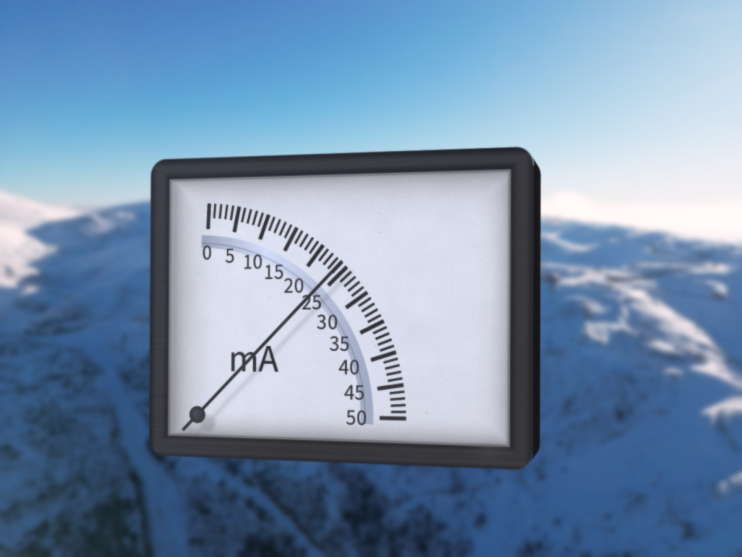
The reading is 24 mA
